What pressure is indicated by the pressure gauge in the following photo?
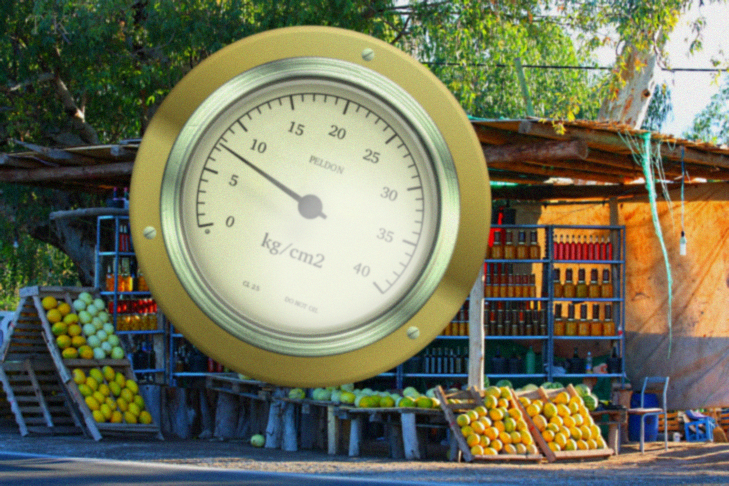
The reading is 7.5 kg/cm²
